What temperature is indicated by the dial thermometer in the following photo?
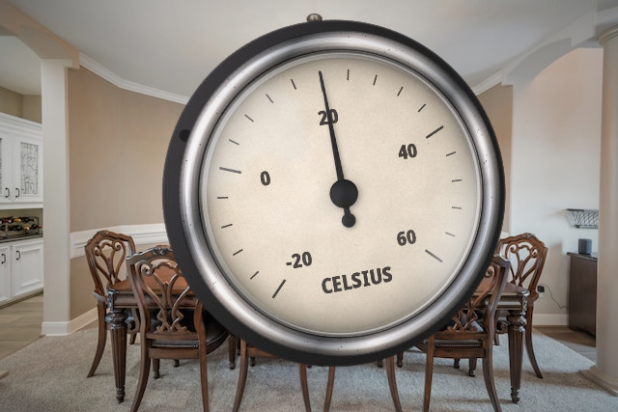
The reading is 20 °C
